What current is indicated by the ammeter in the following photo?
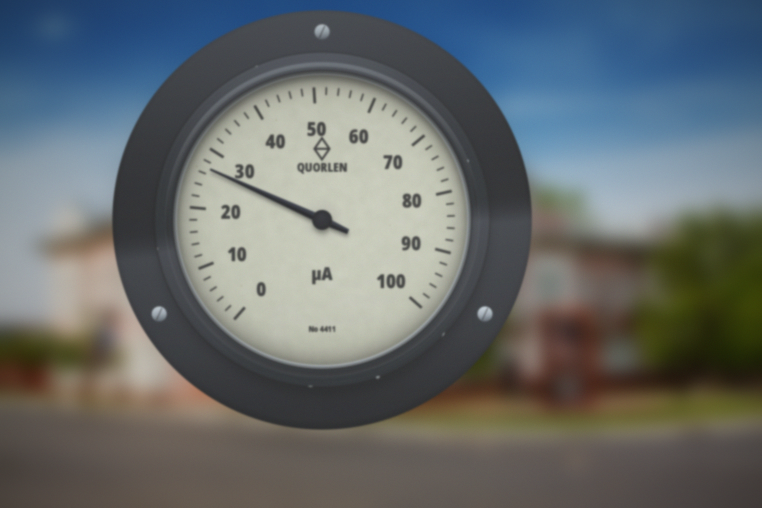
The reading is 27 µA
